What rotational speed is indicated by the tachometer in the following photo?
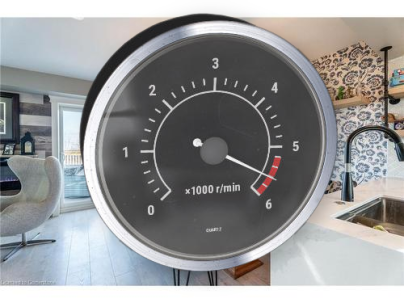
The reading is 5600 rpm
